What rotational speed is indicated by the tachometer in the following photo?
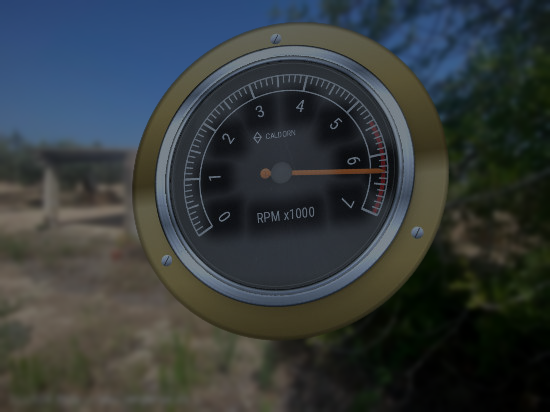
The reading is 6300 rpm
